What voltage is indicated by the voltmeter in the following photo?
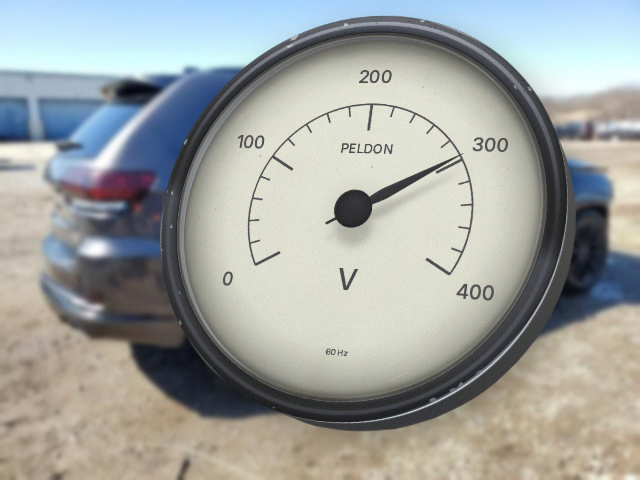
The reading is 300 V
